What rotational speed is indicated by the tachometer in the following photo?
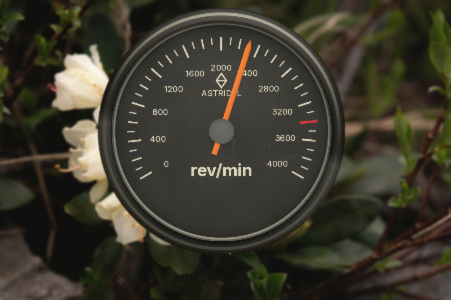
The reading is 2300 rpm
